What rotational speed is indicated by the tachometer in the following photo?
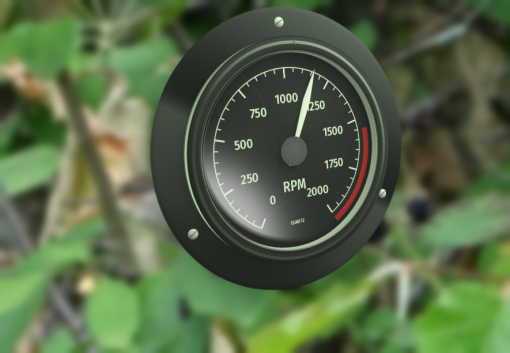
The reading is 1150 rpm
